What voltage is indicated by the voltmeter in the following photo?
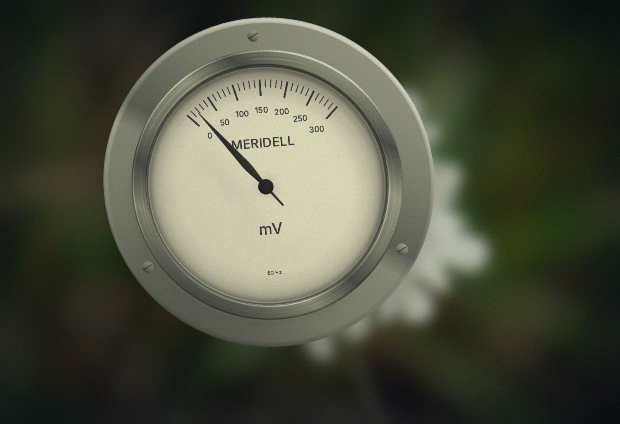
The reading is 20 mV
